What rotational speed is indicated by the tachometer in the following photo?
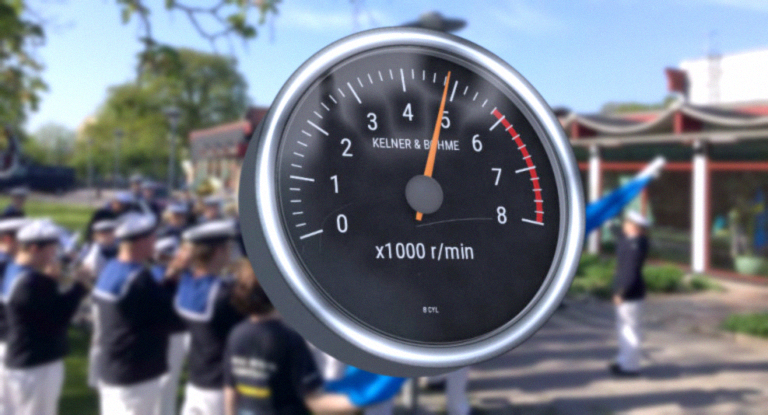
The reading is 4800 rpm
